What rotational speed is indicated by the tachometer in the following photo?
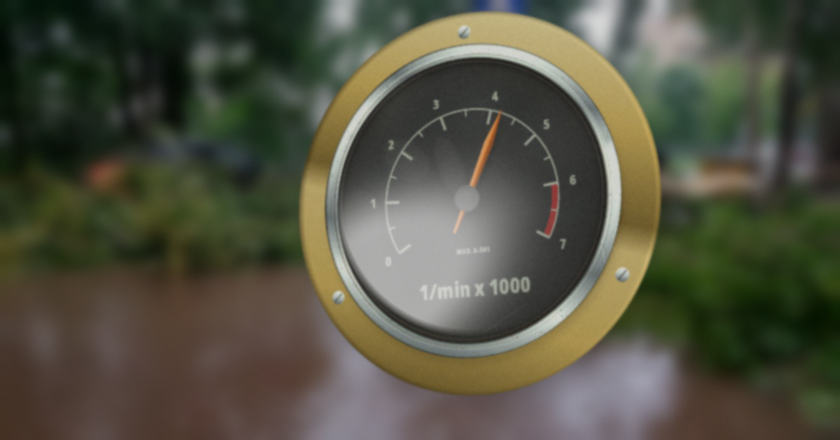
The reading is 4250 rpm
